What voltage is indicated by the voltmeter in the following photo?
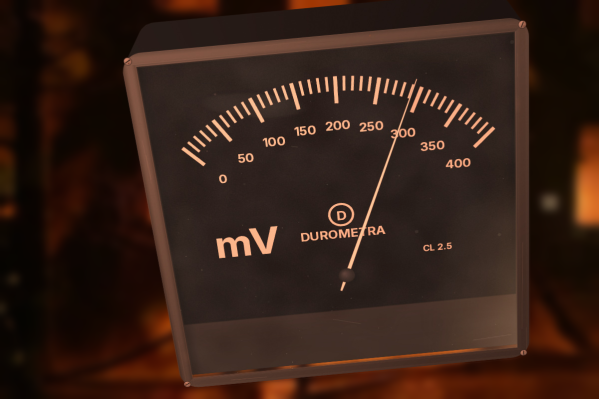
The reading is 290 mV
